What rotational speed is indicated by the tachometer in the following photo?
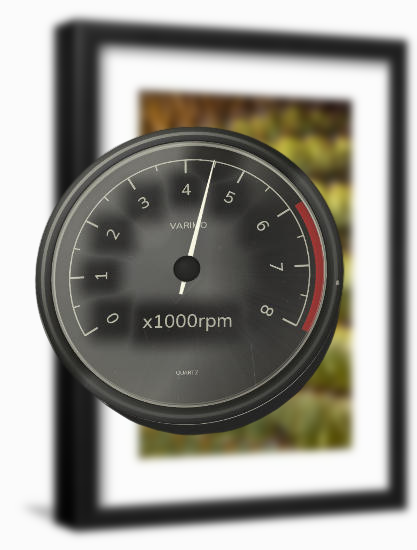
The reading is 4500 rpm
